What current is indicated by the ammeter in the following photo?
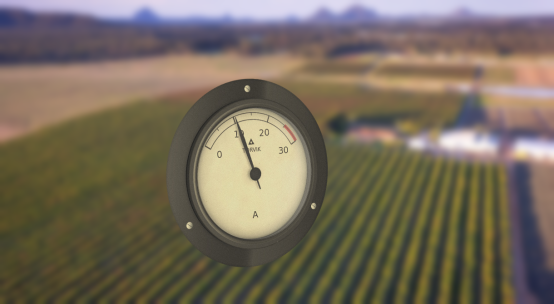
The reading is 10 A
